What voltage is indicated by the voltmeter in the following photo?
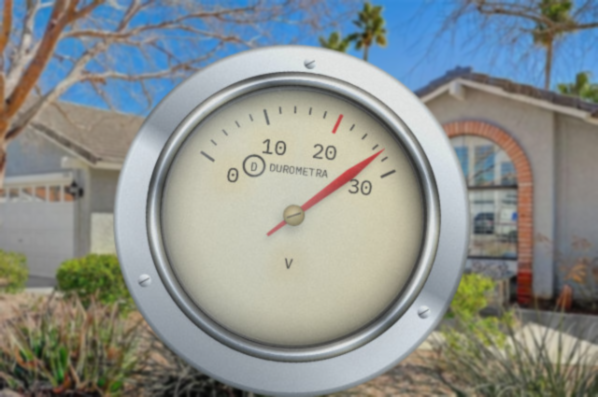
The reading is 27 V
